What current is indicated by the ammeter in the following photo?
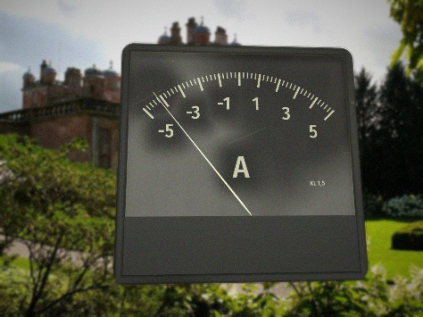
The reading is -4.2 A
